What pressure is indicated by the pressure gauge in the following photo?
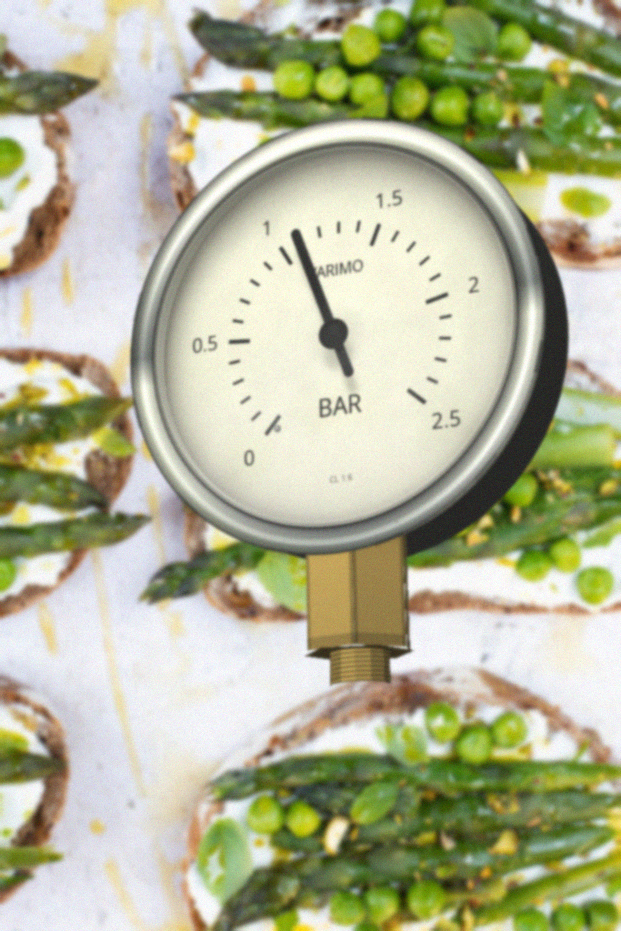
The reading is 1.1 bar
